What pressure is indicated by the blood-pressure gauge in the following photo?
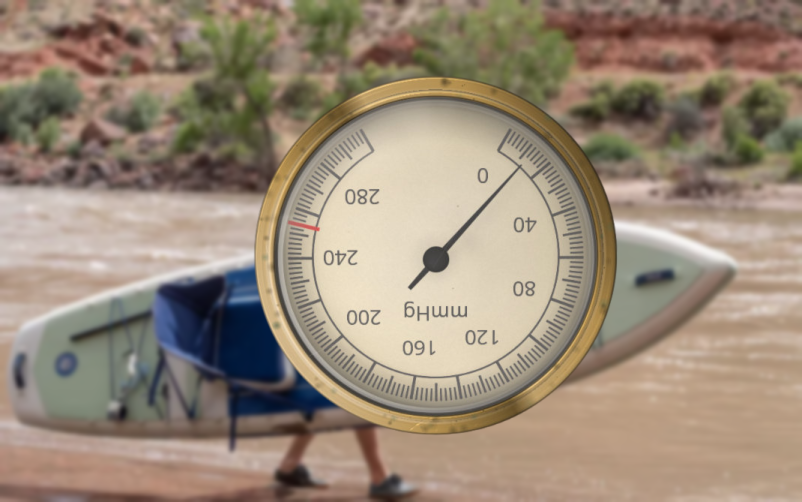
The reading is 12 mmHg
